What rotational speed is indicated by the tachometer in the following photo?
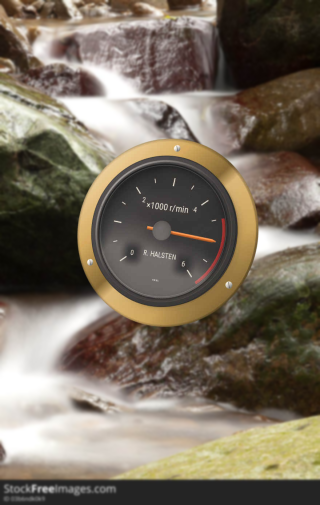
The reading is 5000 rpm
